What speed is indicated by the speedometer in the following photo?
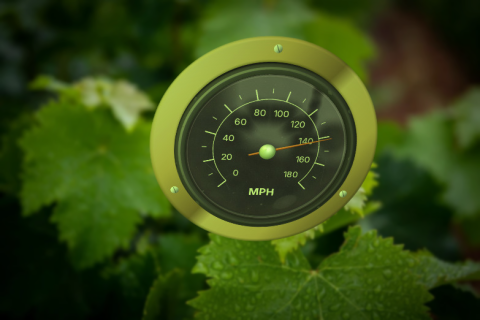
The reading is 140 mph
